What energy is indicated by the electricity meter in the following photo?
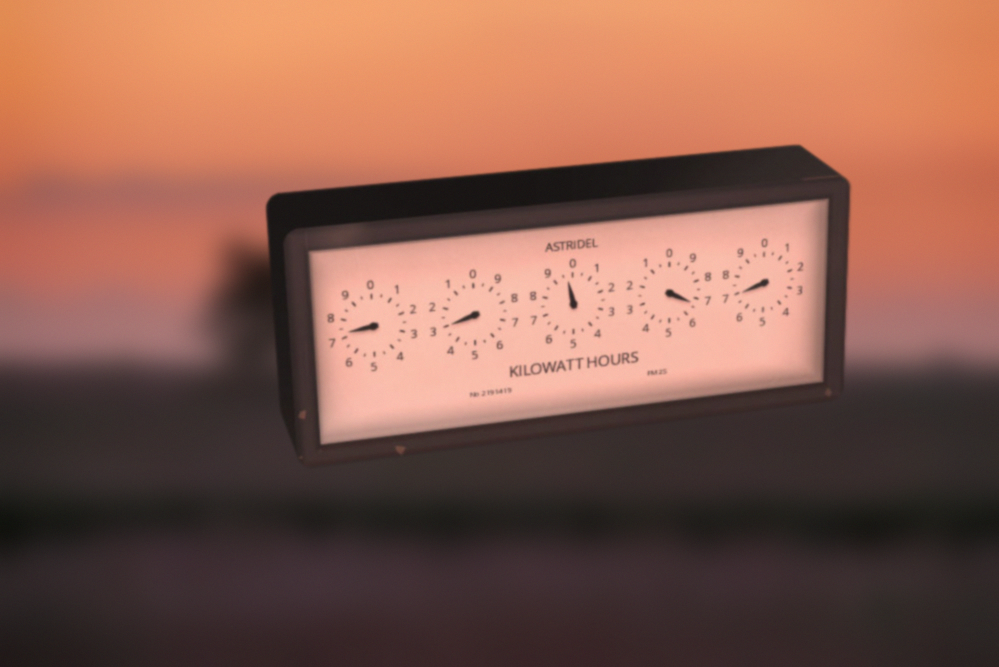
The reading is 72967 kWh
